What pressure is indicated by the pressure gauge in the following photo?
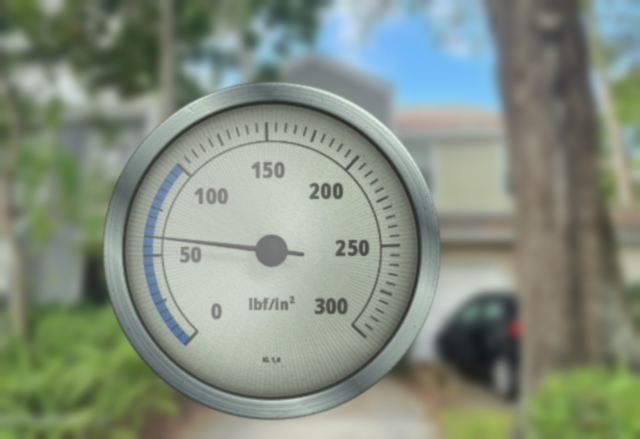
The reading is 60 psi
